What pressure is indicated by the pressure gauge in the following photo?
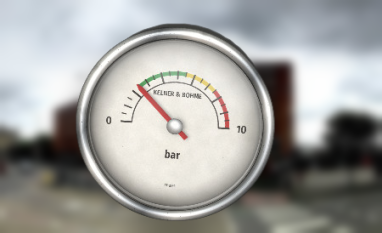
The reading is 2.5 bar
